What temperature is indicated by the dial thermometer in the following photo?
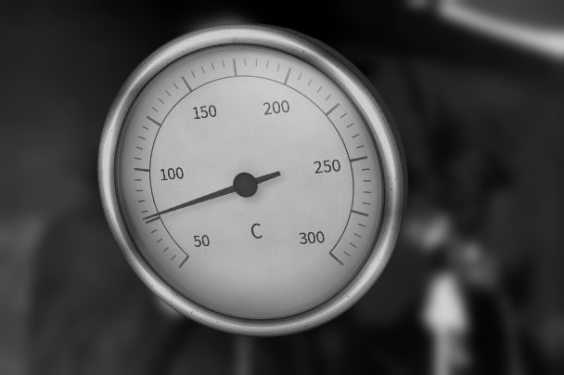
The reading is 77.5 °C
